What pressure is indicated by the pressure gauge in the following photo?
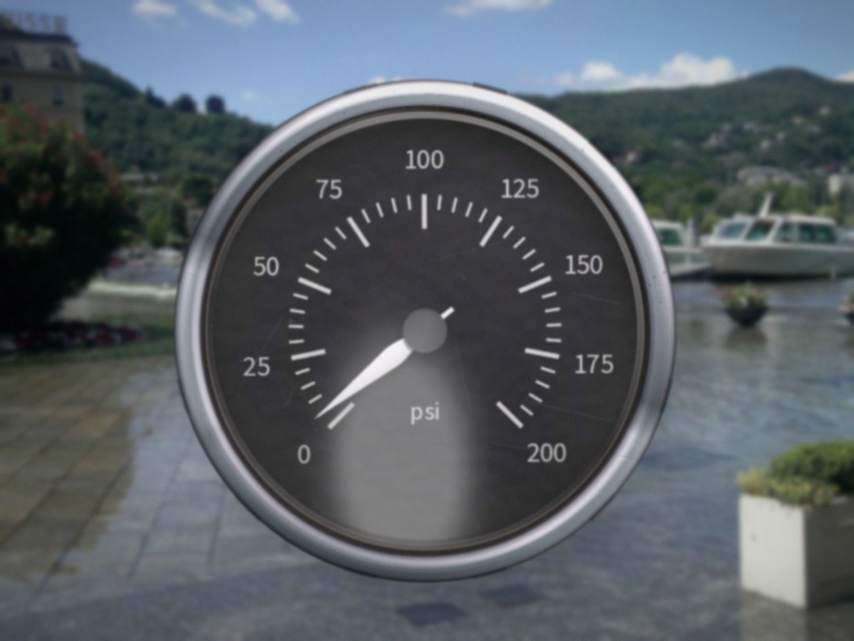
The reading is 5 psi
